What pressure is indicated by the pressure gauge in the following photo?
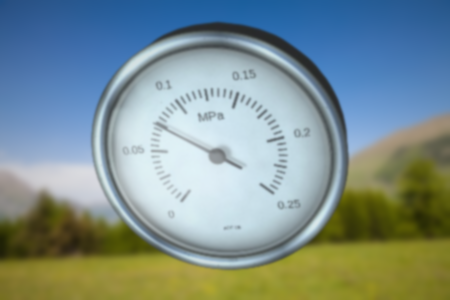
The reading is 0.075 MPa
